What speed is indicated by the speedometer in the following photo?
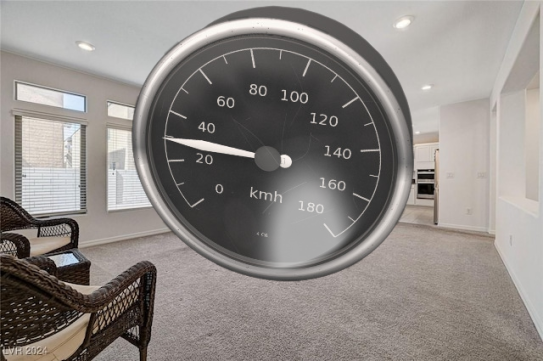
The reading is 30 km/h
